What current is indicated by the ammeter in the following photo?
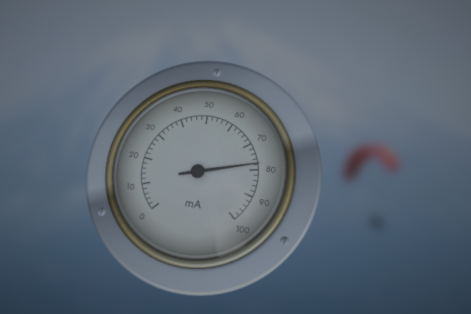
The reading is 78 mA
